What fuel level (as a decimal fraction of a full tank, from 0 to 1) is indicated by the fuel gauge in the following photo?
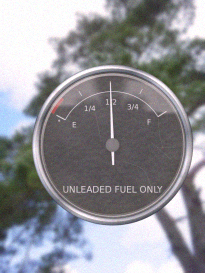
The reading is 0.5
